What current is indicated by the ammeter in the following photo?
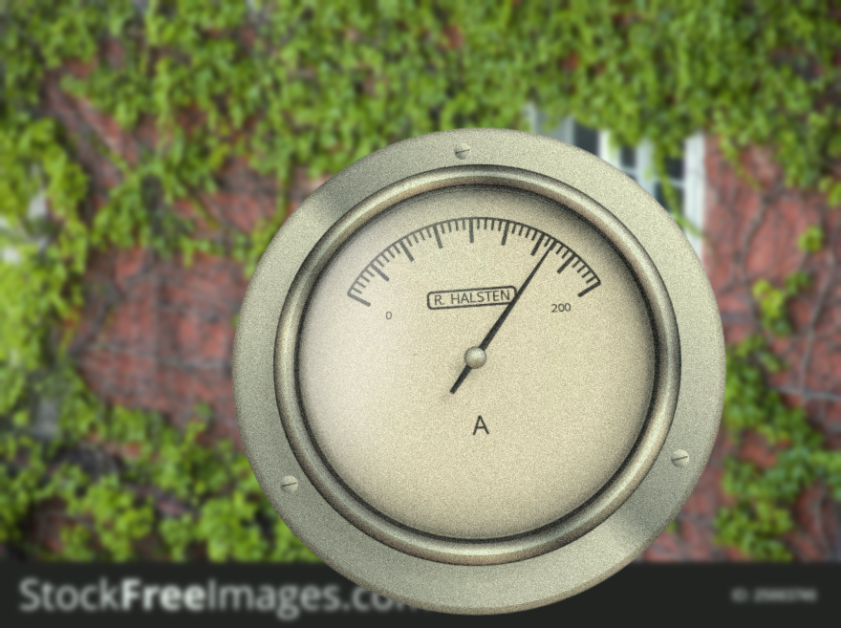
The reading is 160 A
